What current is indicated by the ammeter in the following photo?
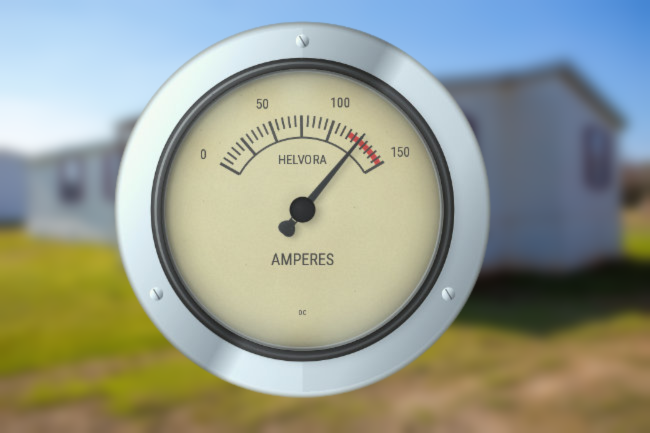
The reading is 125 A
